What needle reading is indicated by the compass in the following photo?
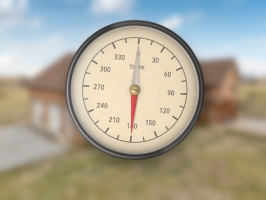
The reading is 180 °
